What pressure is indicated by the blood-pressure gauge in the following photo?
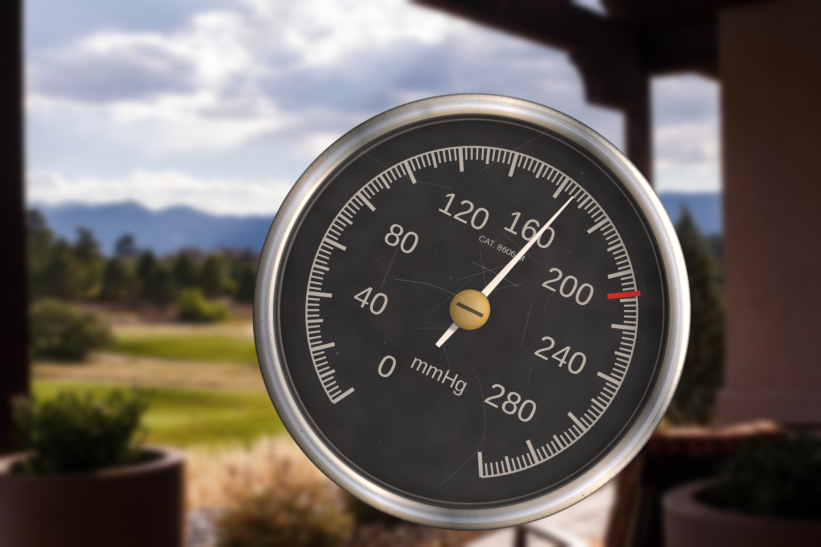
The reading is 166 mmHg
